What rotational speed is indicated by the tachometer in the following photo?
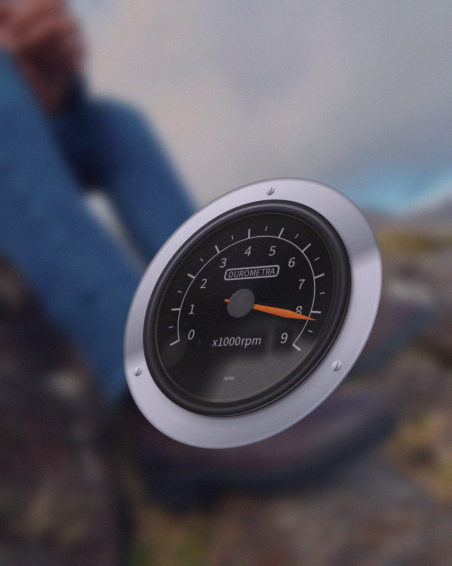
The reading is 8250 rpm
